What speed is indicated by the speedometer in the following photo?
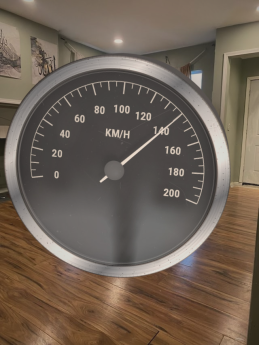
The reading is 140 km/h
